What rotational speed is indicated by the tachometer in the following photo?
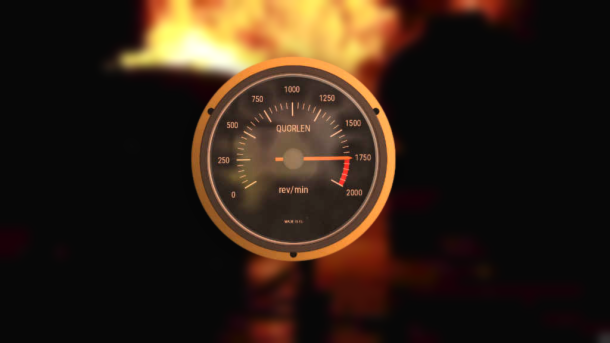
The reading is 1750 rpm
